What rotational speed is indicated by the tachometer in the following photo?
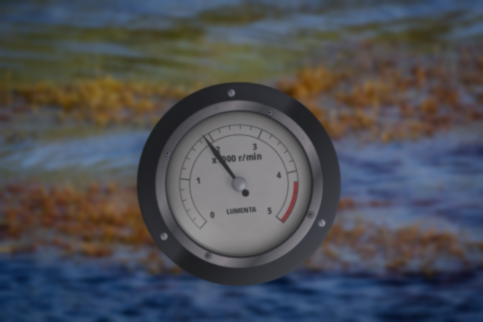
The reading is 1900 rpm
